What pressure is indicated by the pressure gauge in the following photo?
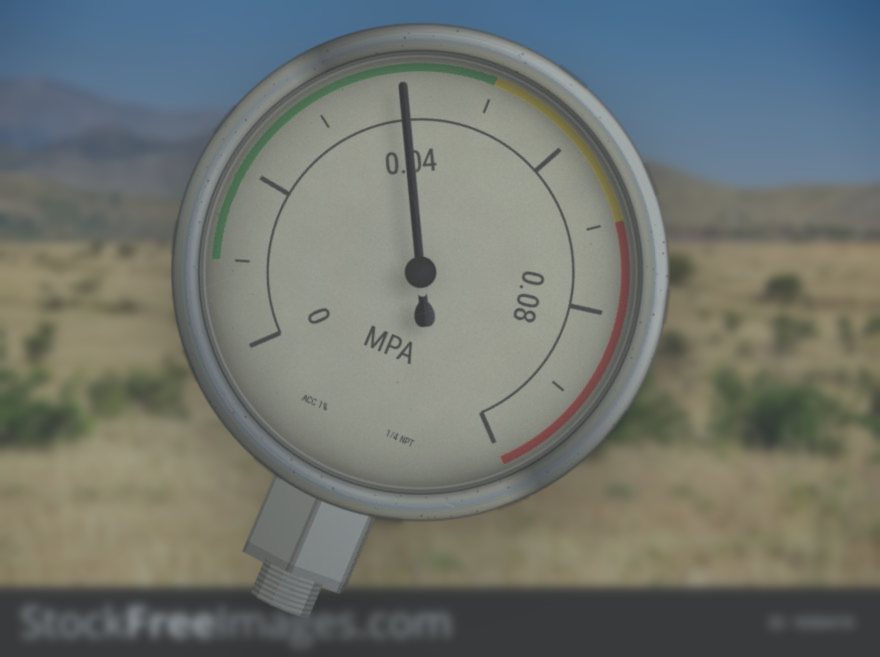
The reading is 0.04 MPa
